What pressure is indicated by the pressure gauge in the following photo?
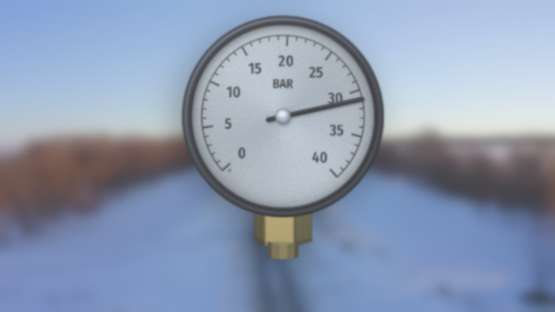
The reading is 31 bar
